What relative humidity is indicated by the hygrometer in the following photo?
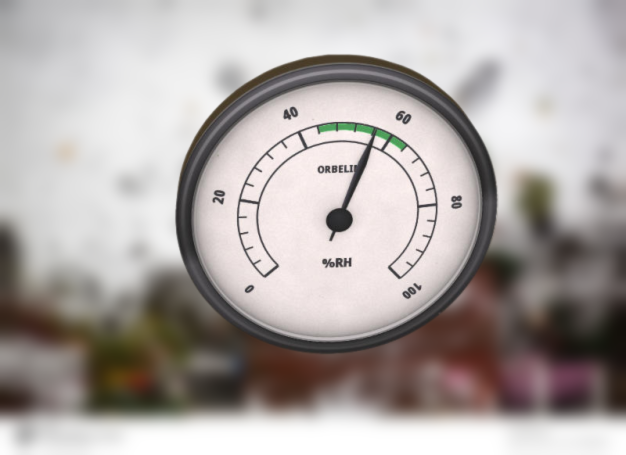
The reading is 56 %
